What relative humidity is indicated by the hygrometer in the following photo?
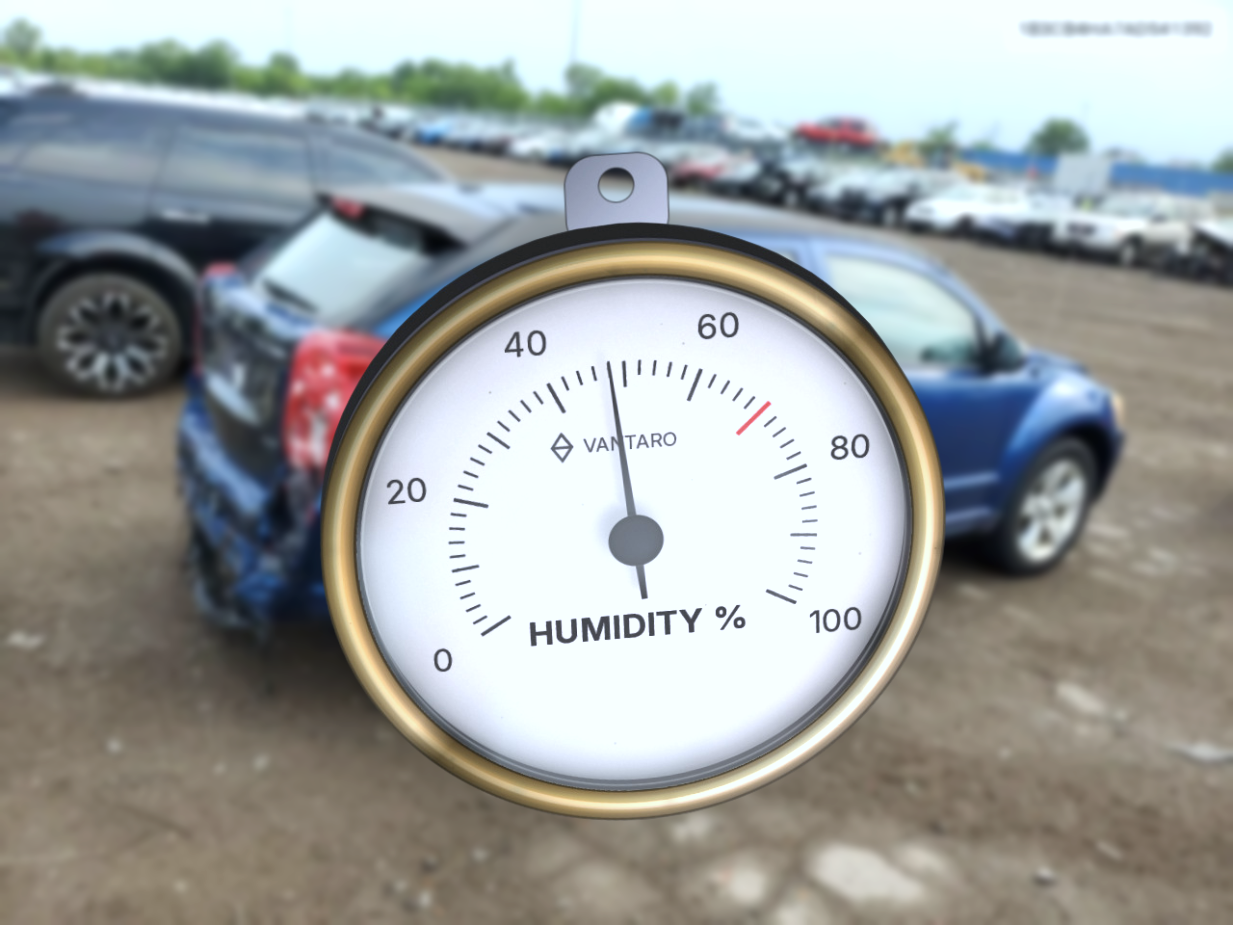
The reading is 48 %
